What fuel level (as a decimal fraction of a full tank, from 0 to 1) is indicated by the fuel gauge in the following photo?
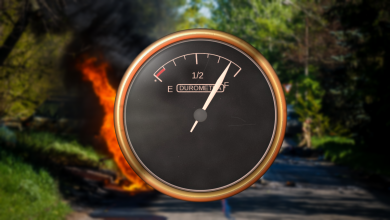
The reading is 0.875
